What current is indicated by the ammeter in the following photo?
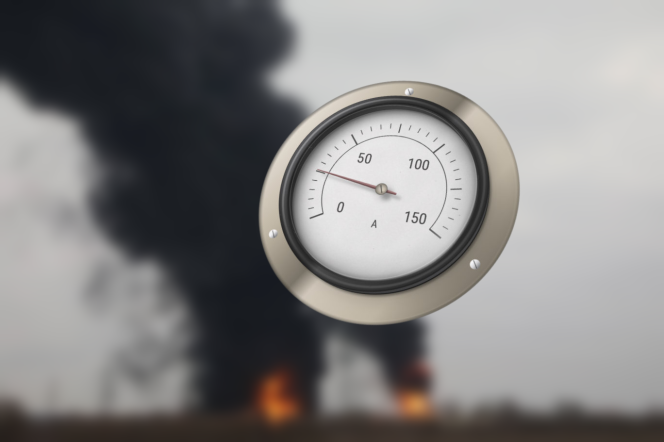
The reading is 25 A
